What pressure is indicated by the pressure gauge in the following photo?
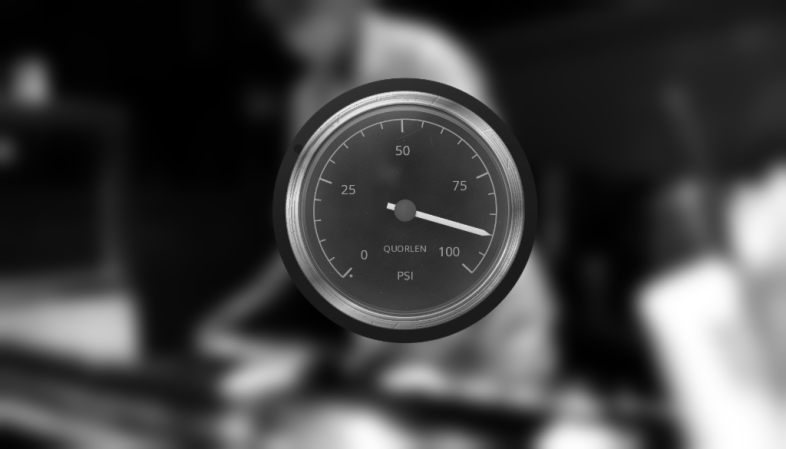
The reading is 90 psi
